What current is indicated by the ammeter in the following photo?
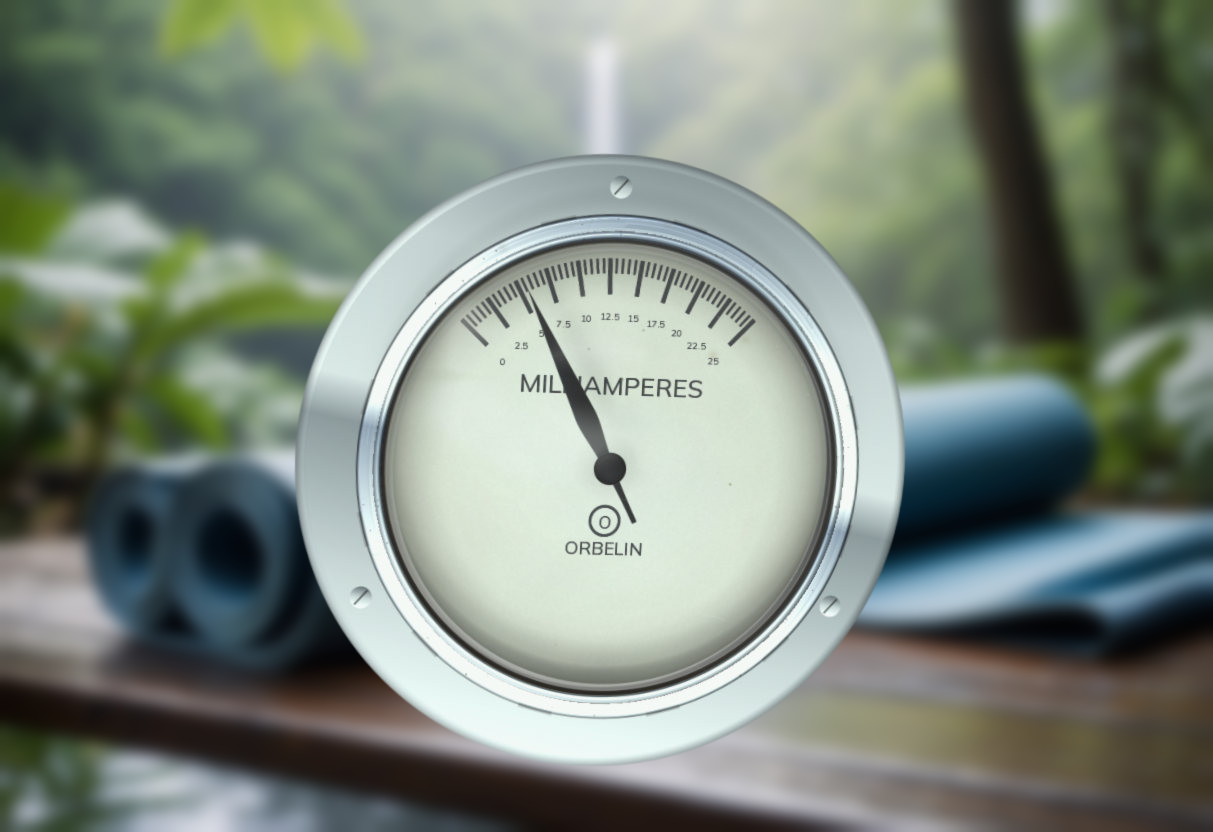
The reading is 5.5 mA
